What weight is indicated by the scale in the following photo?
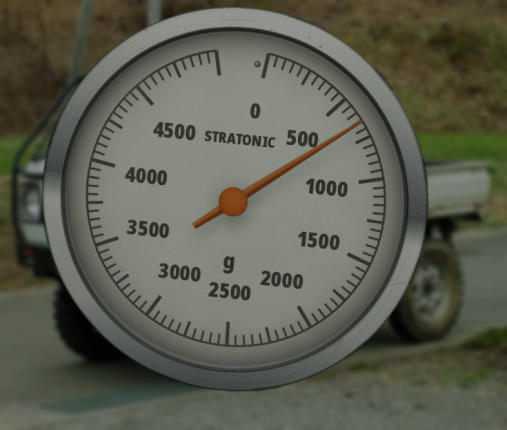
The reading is 650 g
